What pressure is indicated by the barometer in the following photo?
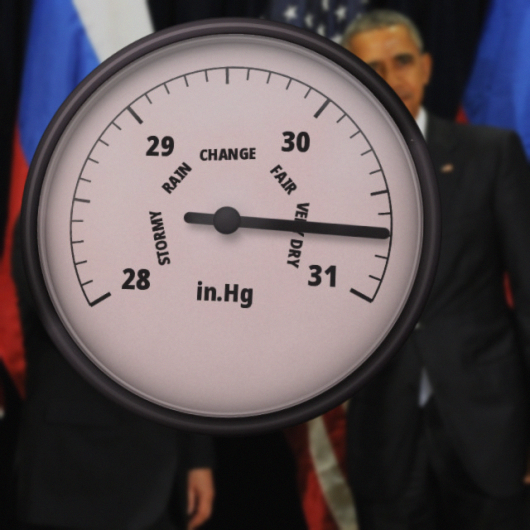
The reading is 30.7 inHg
